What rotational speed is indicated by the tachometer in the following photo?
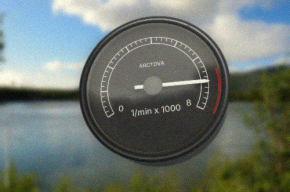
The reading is 7000 rpm
